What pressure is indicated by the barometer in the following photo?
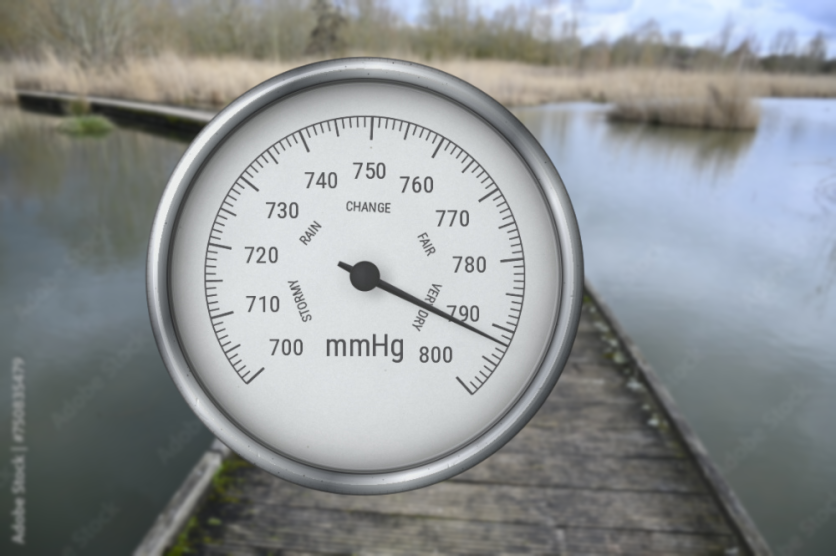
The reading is 792 mmHg
